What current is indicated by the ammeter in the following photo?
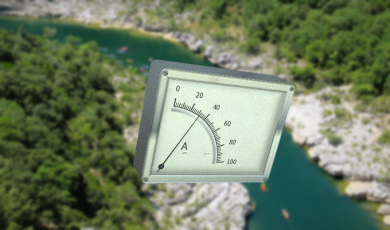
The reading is 30 A
